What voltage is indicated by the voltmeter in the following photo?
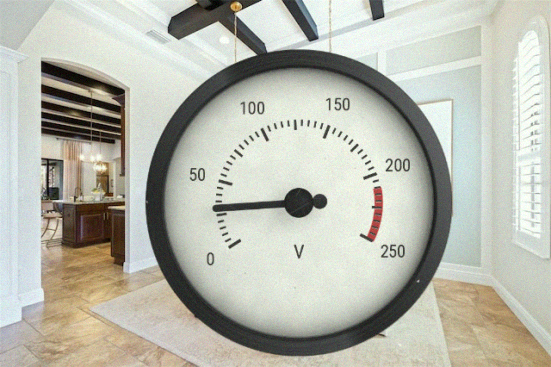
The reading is 30 V
